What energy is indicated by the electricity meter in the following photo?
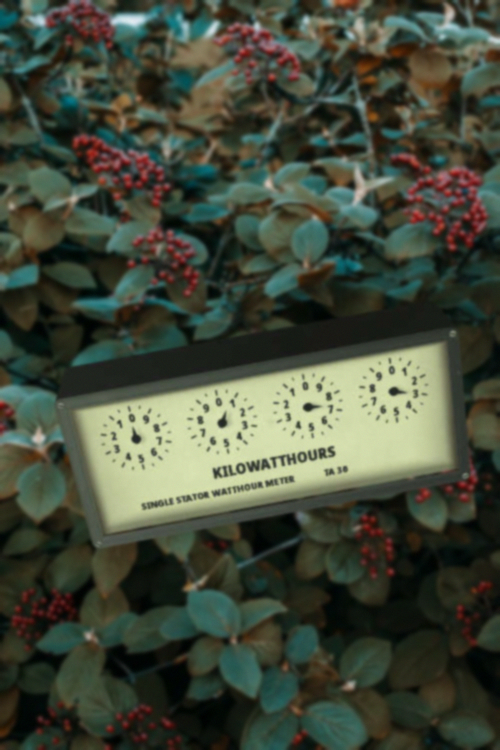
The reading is 73 kWh
